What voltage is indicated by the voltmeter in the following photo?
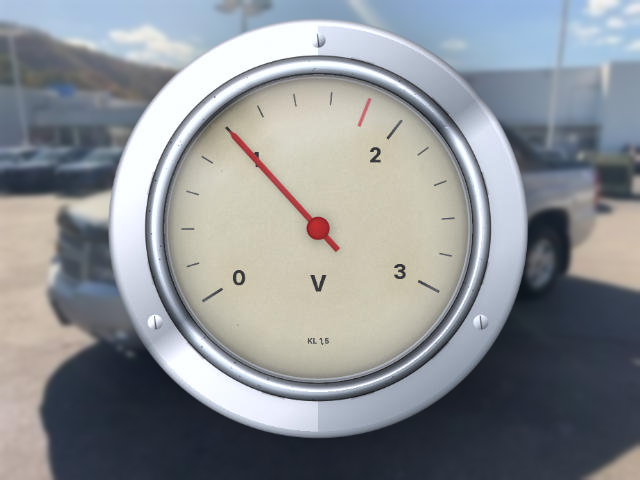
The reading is 1 V
